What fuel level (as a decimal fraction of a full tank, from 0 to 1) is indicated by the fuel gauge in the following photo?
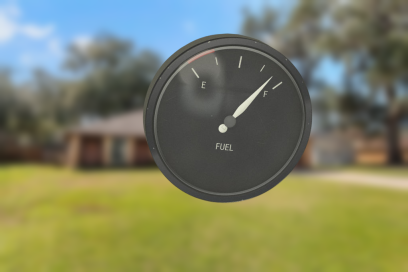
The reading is 0.875
